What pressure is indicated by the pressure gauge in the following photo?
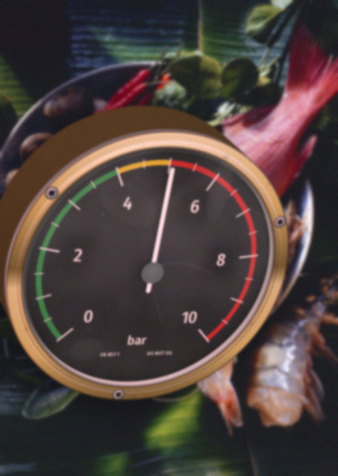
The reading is 5 bar
